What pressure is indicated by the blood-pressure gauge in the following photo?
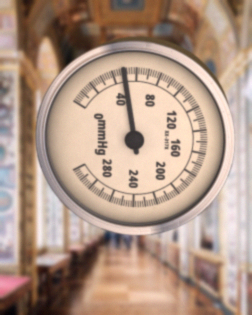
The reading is 50 mmHg
